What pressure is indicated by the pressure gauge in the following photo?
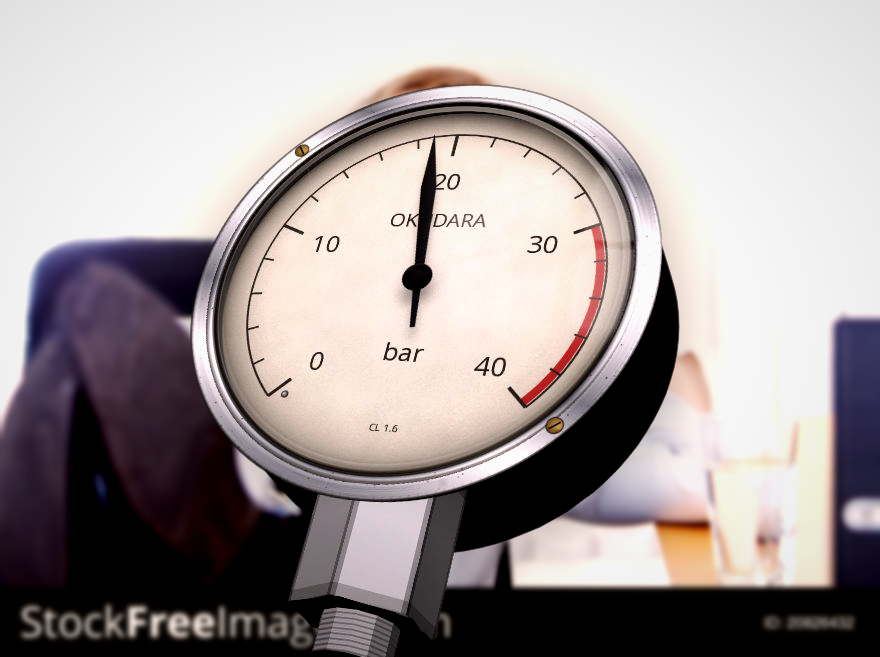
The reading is 19 bar
